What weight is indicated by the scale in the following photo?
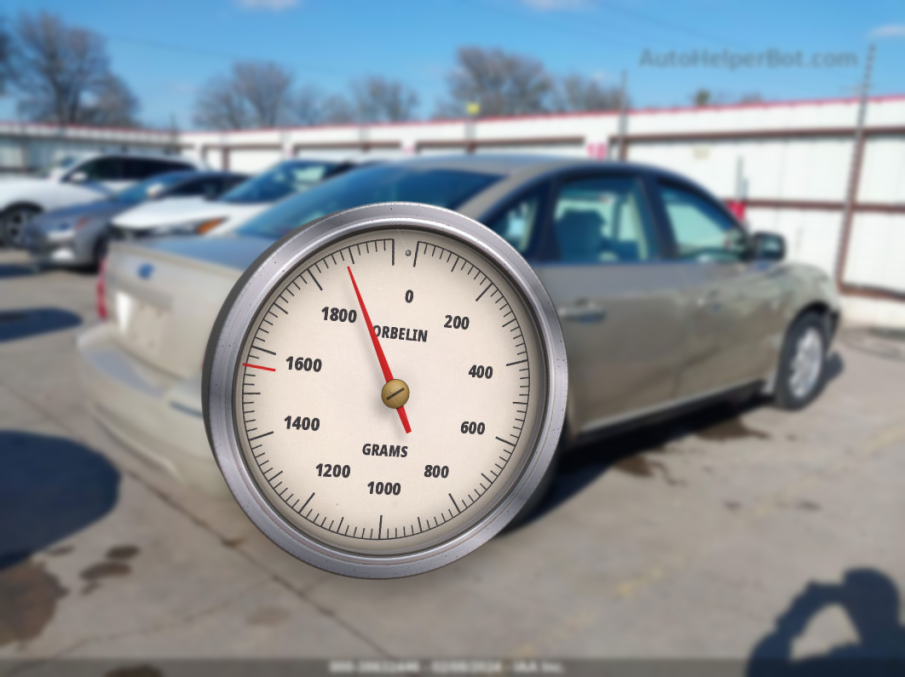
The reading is 1880 g
